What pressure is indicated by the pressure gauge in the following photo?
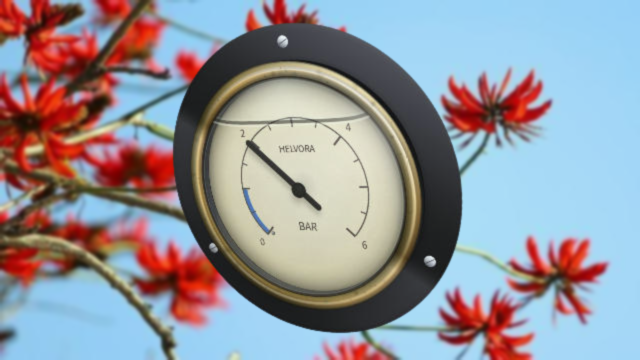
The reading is 2 bar
